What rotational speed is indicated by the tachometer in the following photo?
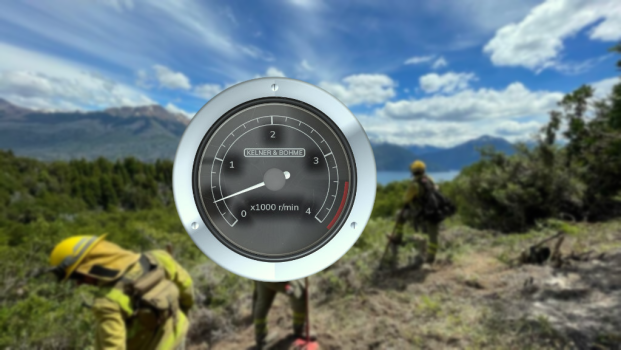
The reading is 400 rpm
